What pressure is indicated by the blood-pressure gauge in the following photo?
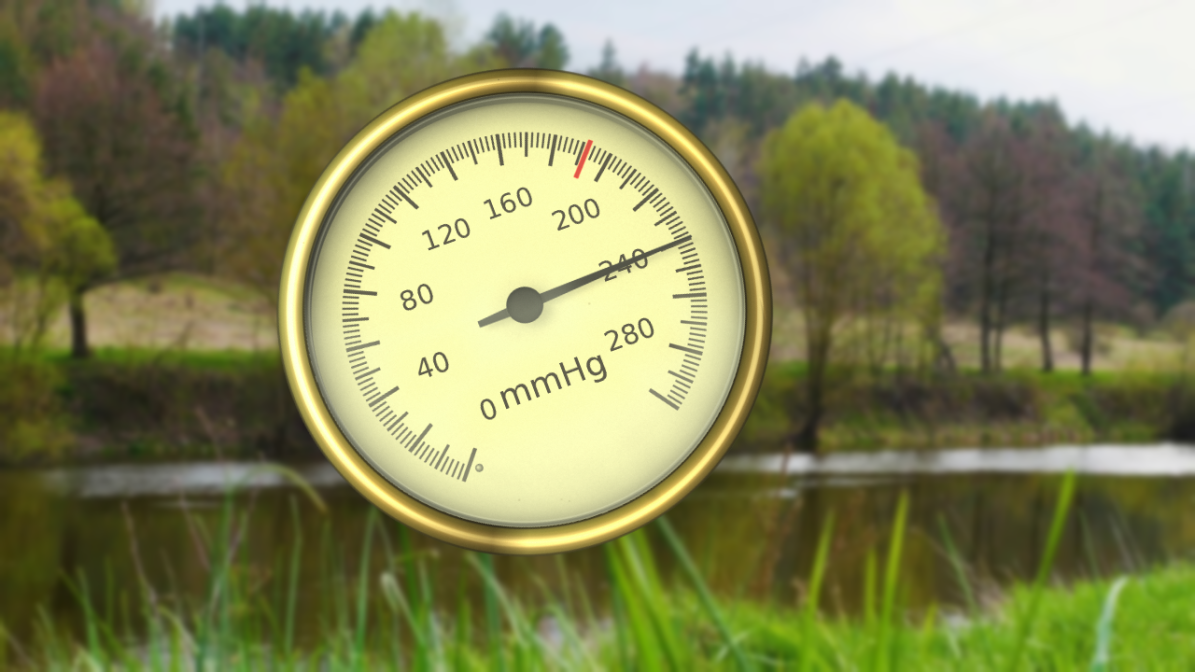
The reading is 240 mmHg
